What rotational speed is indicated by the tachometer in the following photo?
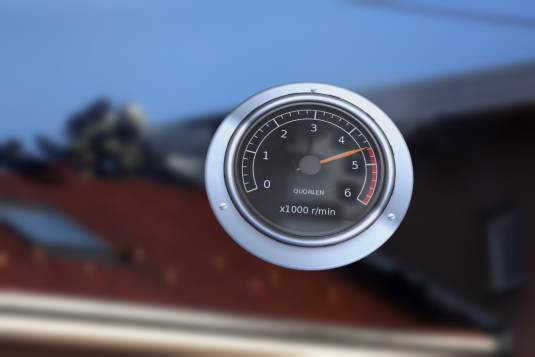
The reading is 4600 rpm
